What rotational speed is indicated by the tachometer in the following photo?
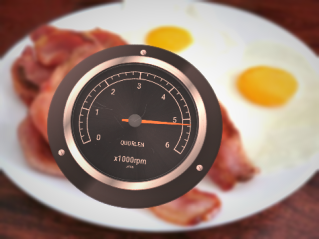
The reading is 5200 rpm
